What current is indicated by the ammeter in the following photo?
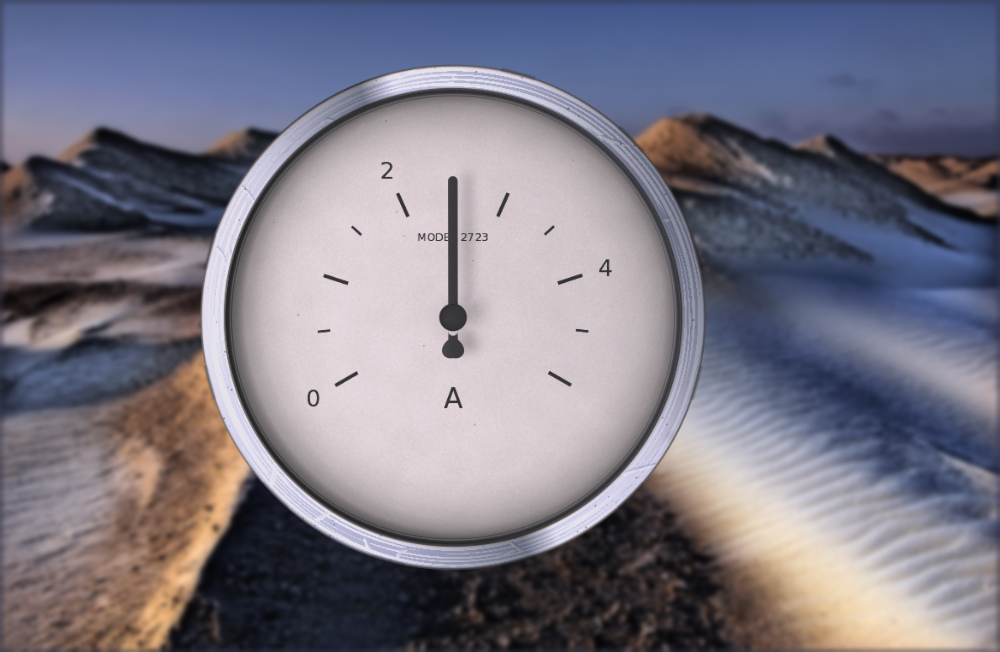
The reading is 2.5 A
